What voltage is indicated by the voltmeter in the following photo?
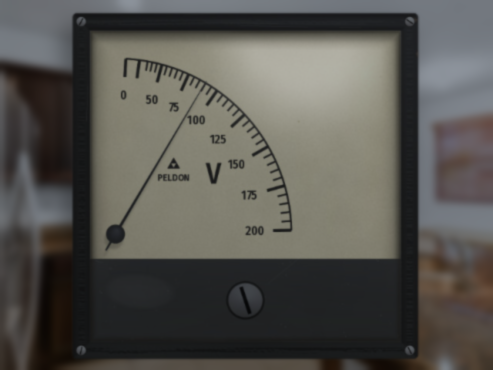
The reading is 90 V
